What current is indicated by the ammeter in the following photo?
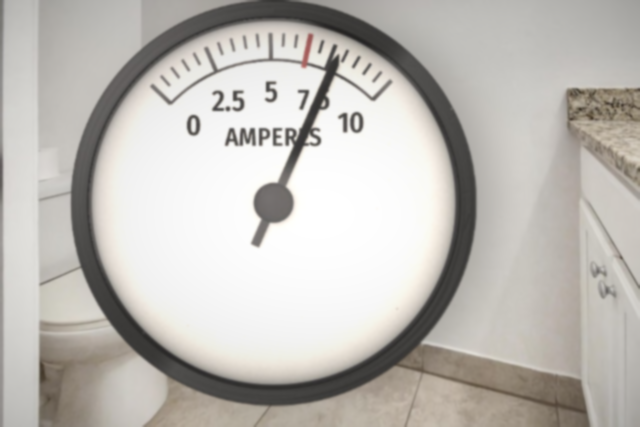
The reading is 7.75 A
